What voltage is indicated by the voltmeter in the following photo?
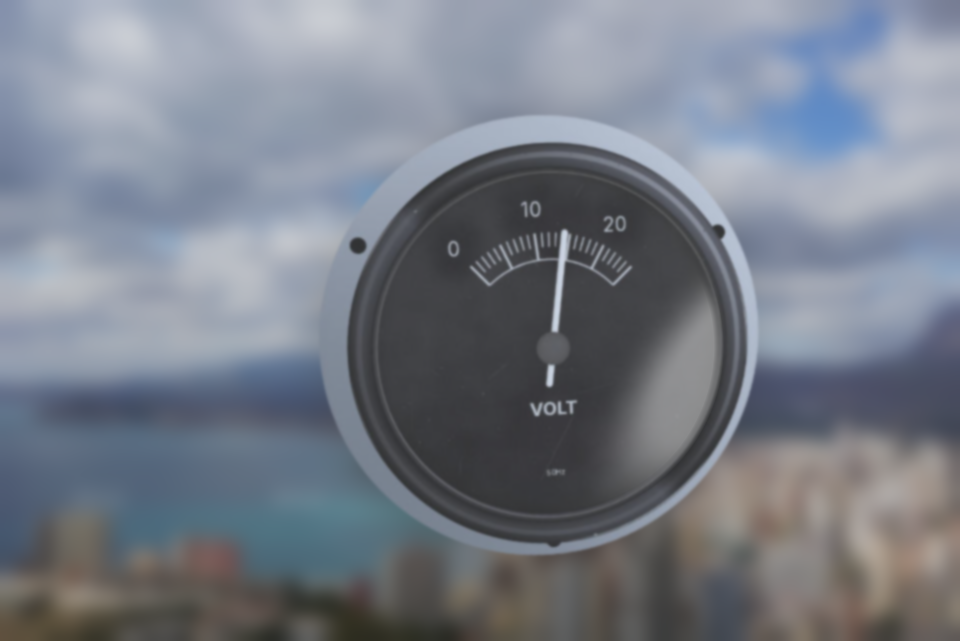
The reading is 14 V
